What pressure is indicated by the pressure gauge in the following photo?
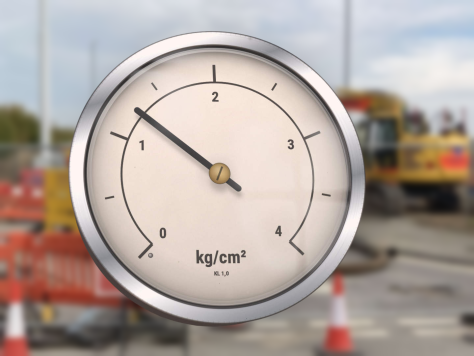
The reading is 1.25 kg/cm²
